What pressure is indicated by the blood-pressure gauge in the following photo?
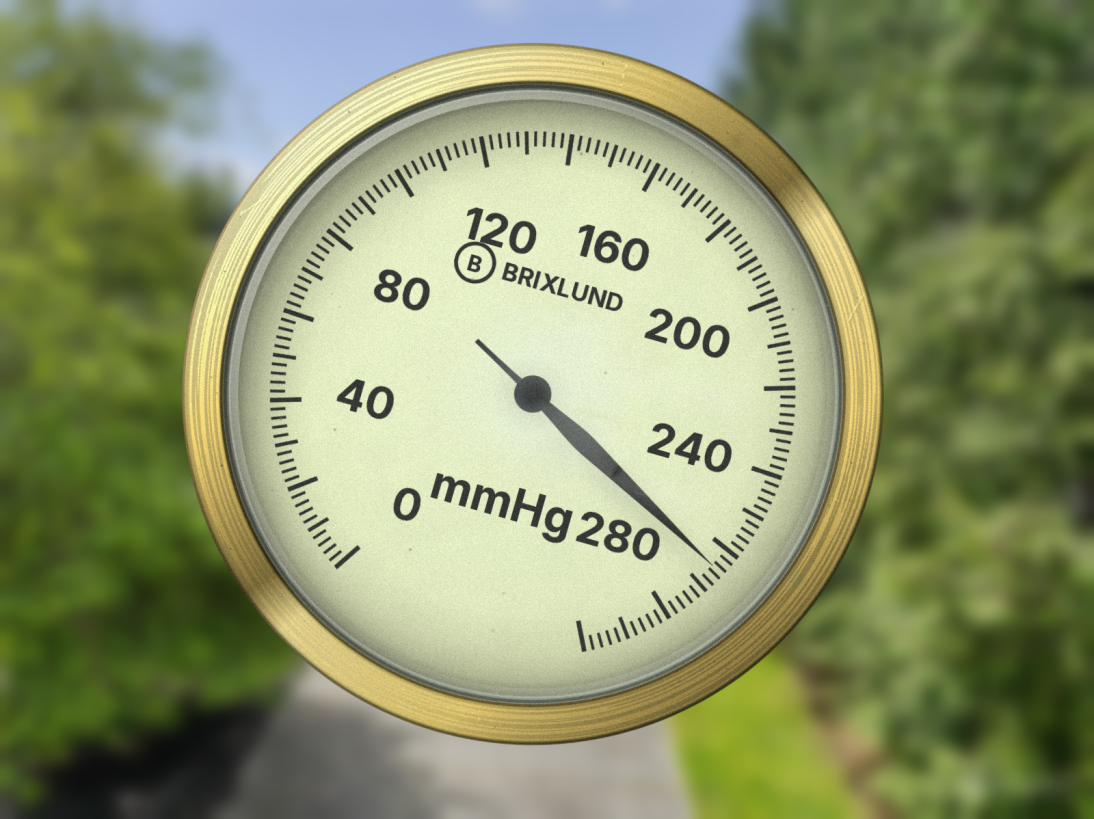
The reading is 265 mmHg
